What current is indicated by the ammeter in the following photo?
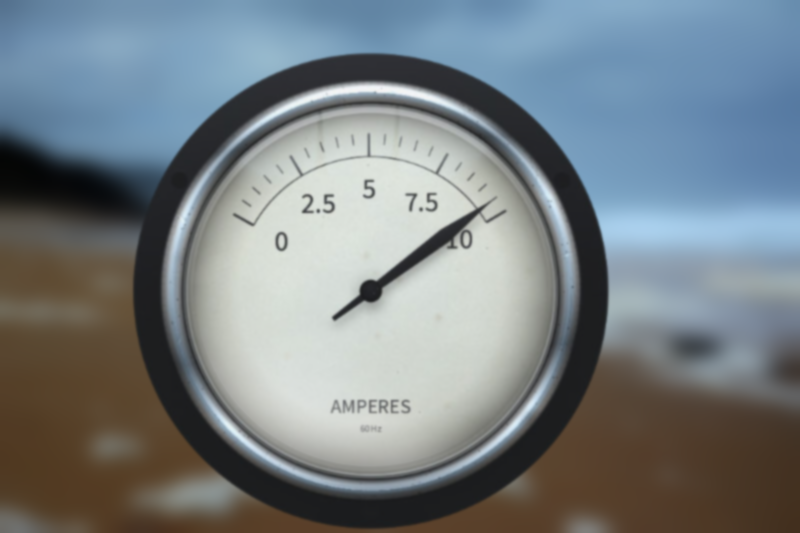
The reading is 9.5 A
